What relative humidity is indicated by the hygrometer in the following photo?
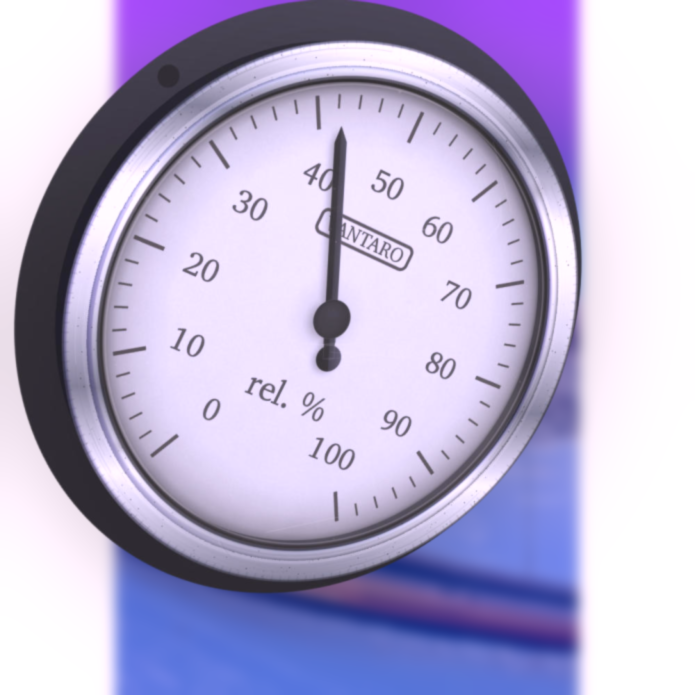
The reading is 42 %
